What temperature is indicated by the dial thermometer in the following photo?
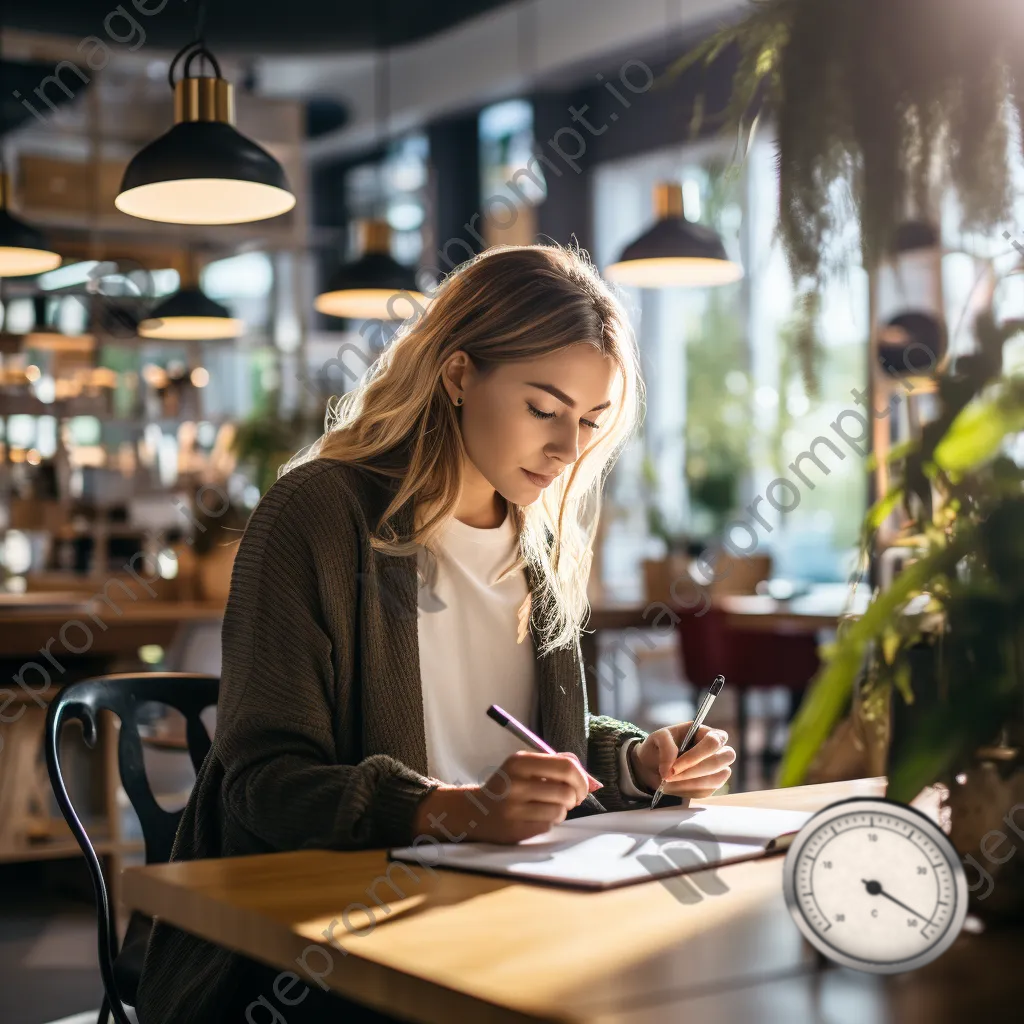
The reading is 46 °C
